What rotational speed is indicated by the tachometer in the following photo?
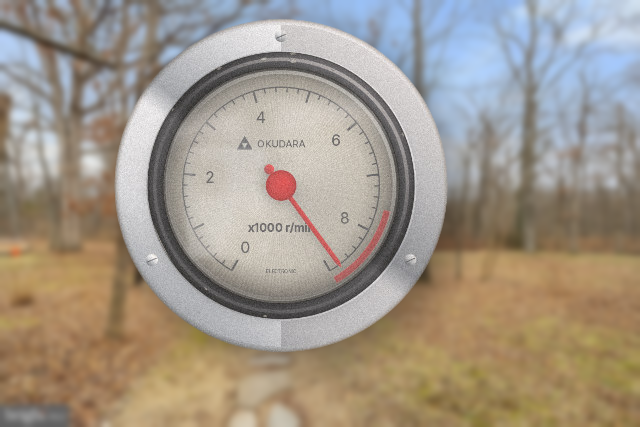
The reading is 8800 rpm
